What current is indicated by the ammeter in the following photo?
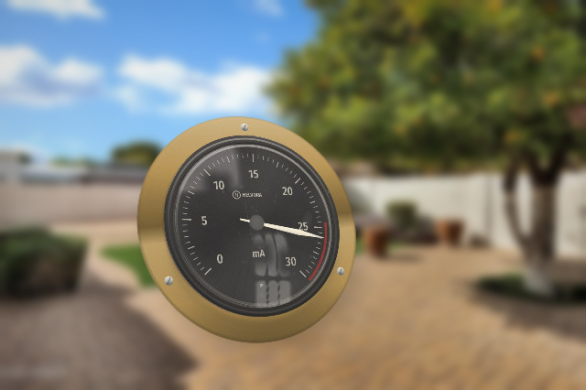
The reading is 26 mA
